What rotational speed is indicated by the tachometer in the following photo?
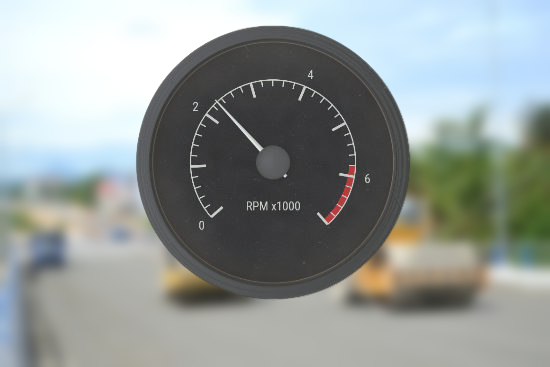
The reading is 2300 rpm
